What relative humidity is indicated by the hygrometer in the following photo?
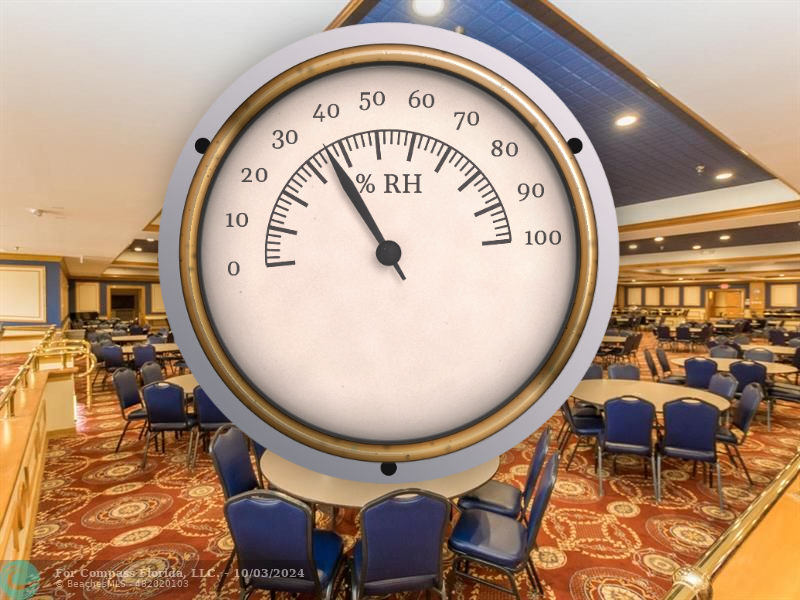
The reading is 36 %
